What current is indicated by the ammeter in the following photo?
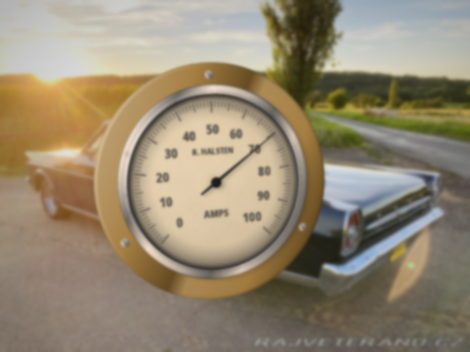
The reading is 70 A
